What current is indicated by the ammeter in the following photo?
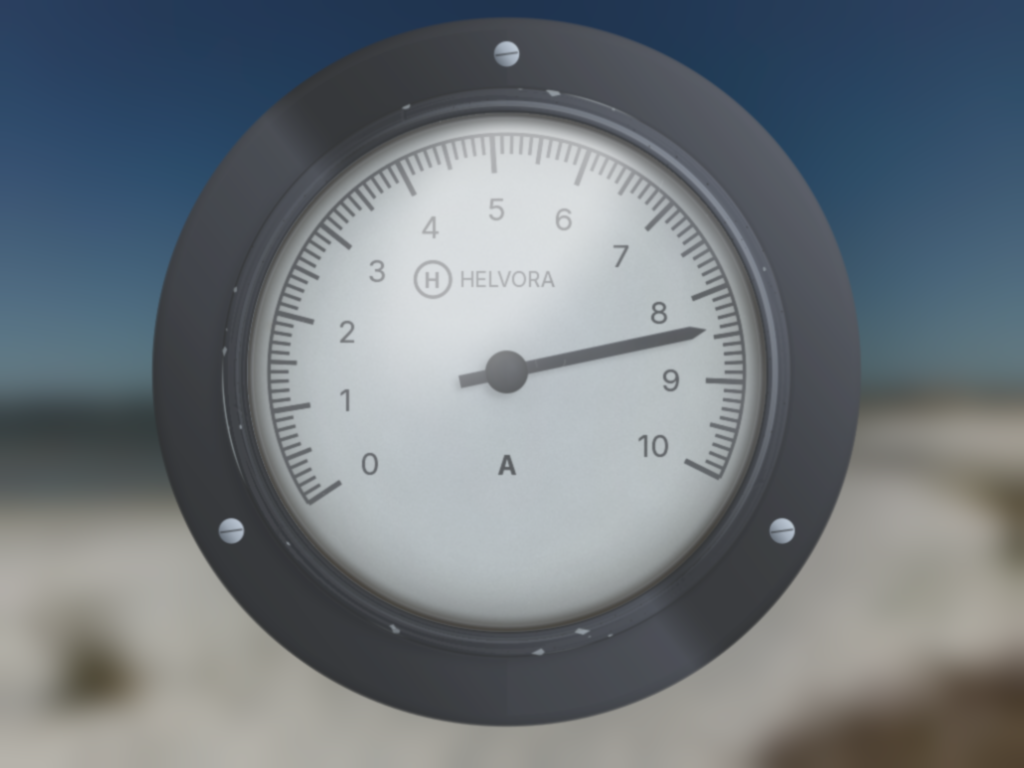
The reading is 8.4 A
